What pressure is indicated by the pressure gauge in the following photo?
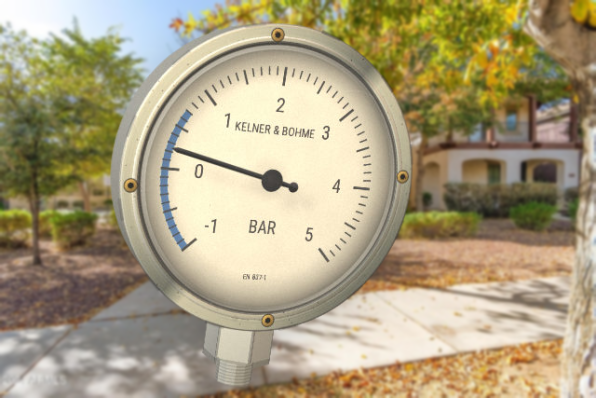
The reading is 0.25 bar
